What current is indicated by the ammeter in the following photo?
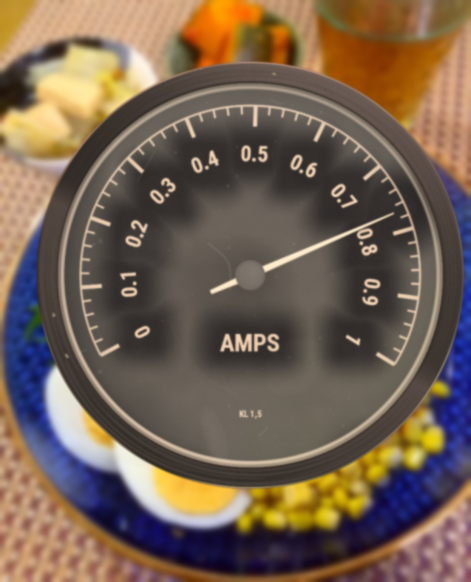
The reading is 0.77 A
